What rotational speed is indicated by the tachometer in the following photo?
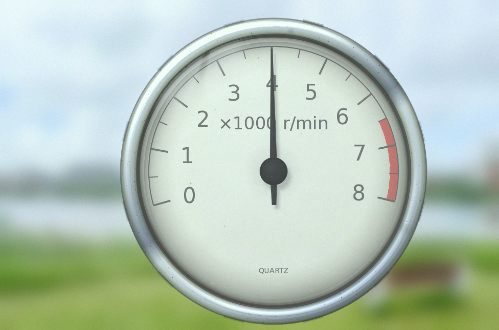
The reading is 4000 rpm
